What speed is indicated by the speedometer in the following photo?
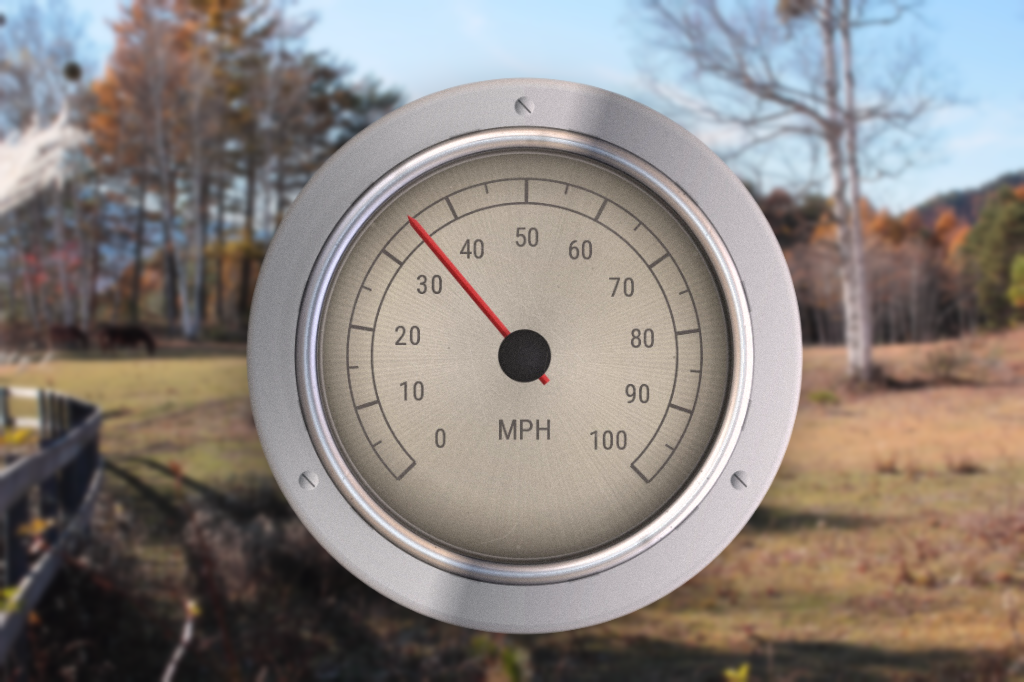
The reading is 35 mph
